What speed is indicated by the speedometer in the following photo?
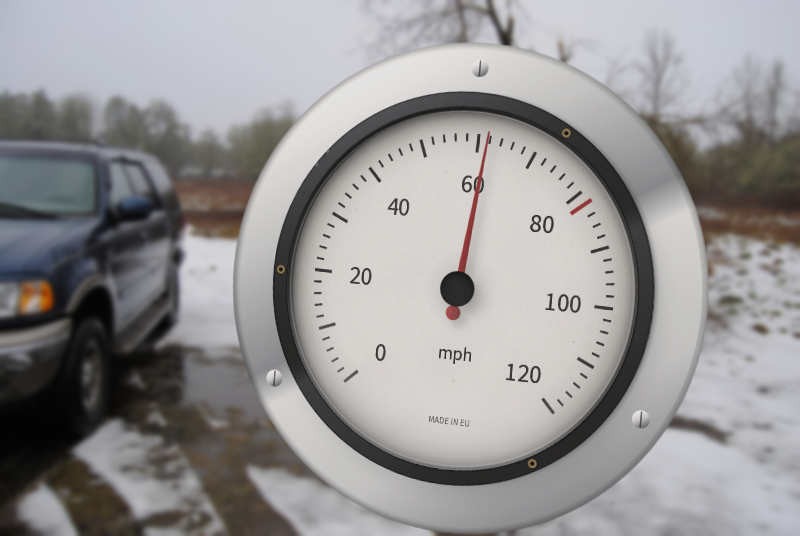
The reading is 62 mph
